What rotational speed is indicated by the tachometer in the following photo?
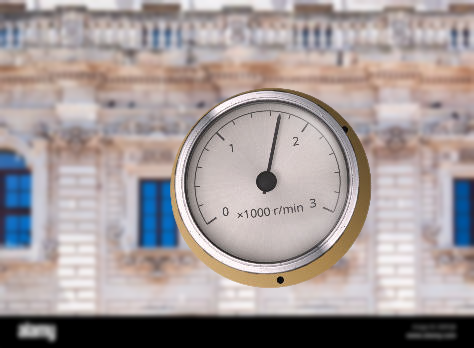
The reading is 1700 rpm
